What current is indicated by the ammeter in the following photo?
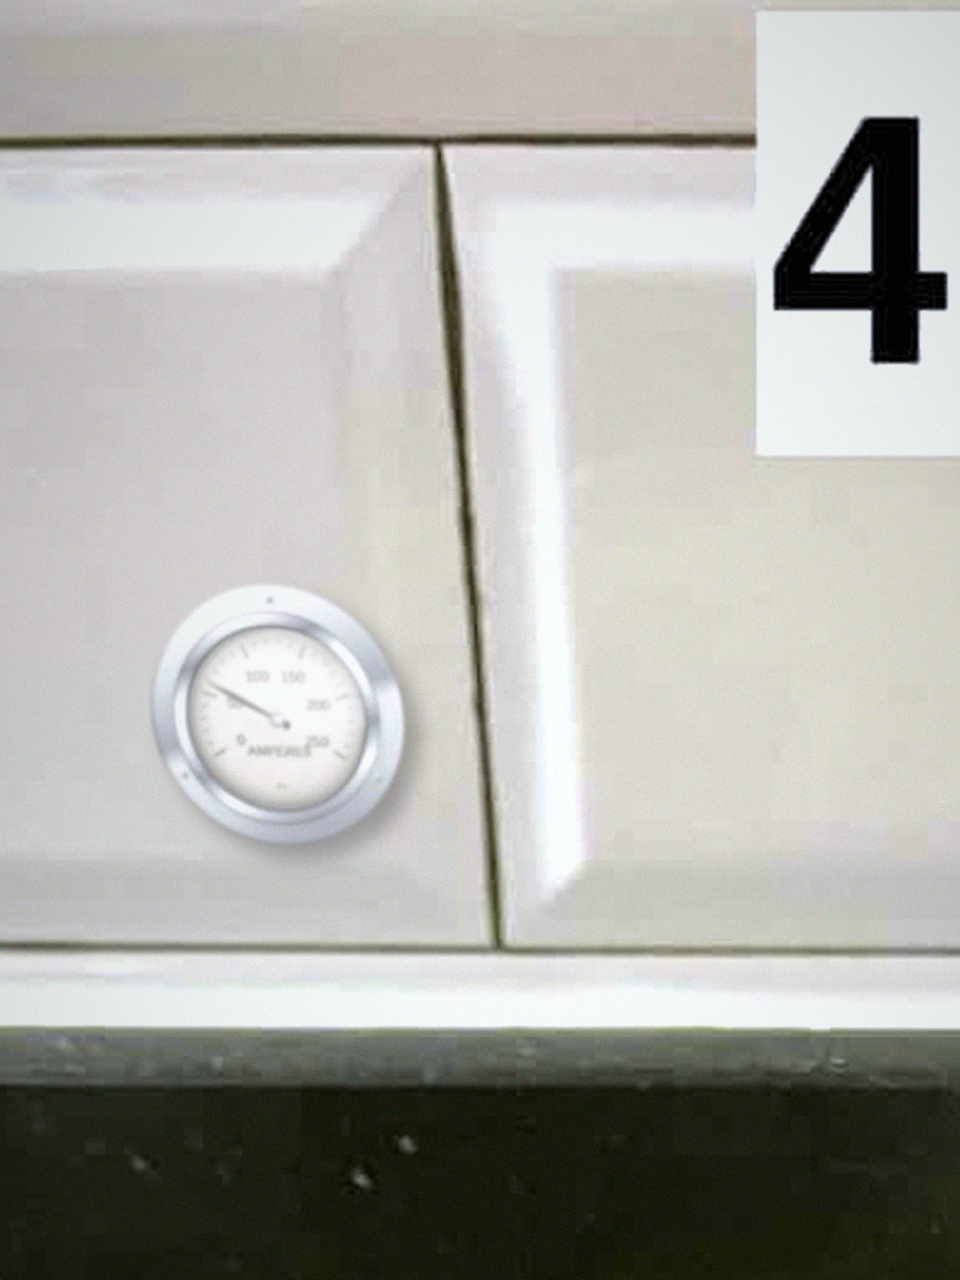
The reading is 60 A
